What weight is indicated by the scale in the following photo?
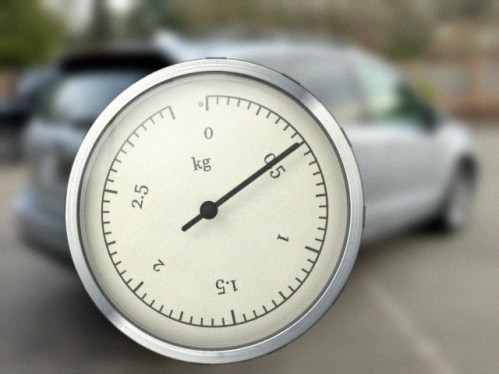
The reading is 0.5 kg
